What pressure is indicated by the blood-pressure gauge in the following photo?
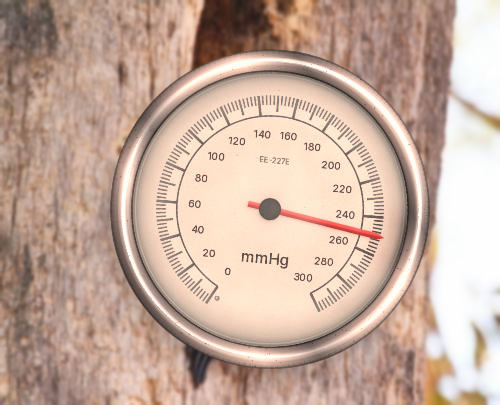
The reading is 250 mmHg
